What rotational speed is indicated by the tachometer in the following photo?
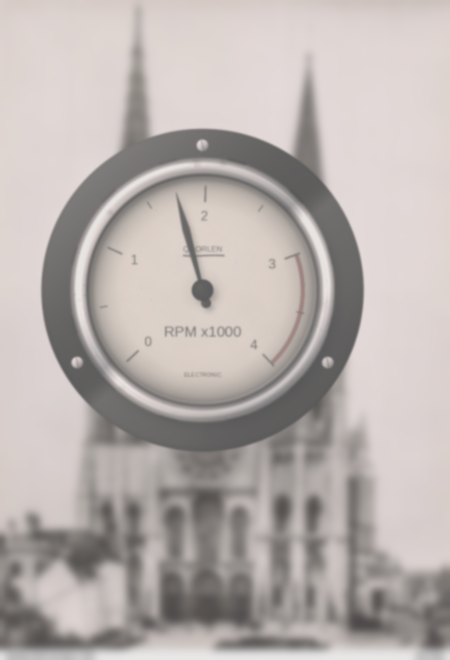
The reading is 1750 rpm
